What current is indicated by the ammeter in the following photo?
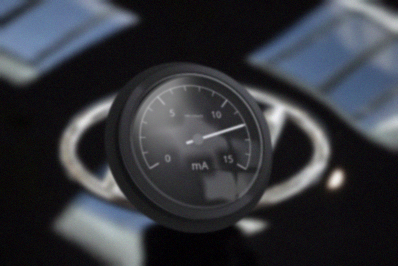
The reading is 12 mA
